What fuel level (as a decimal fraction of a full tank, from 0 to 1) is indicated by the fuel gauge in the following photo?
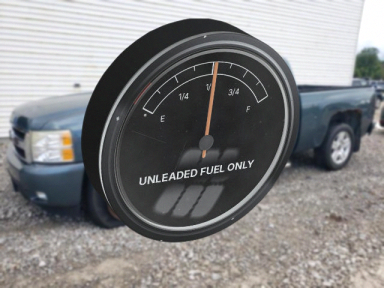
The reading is 0.5
